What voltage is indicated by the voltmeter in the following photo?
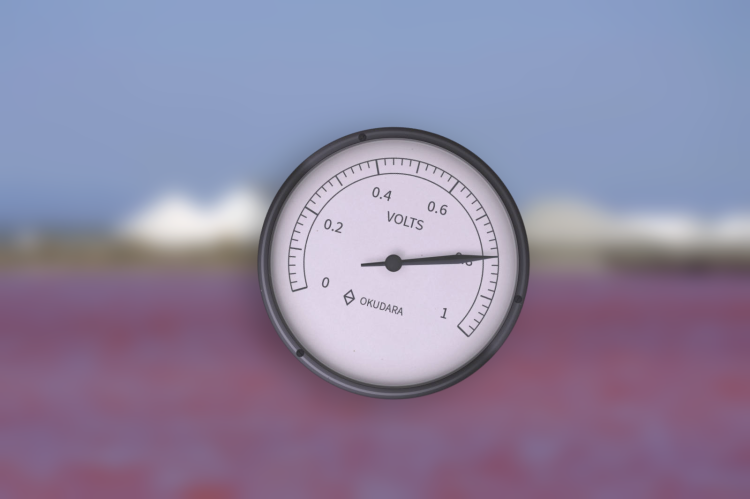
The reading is 0.8 V
